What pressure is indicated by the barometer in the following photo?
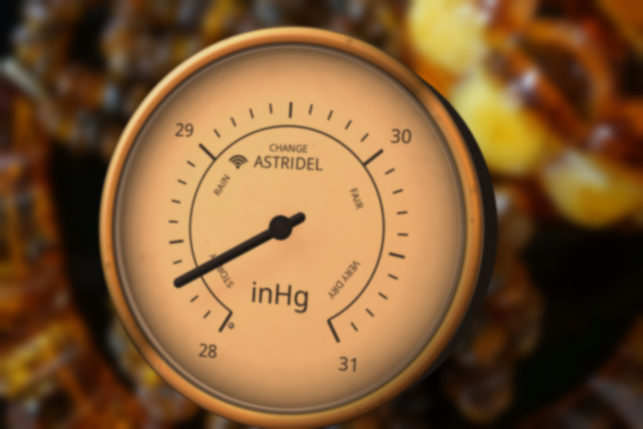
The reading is 28.3 inHg
